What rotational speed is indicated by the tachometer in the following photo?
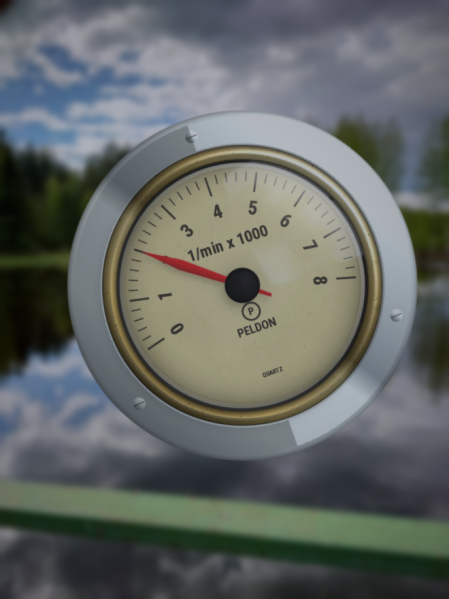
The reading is 2000 rpm
